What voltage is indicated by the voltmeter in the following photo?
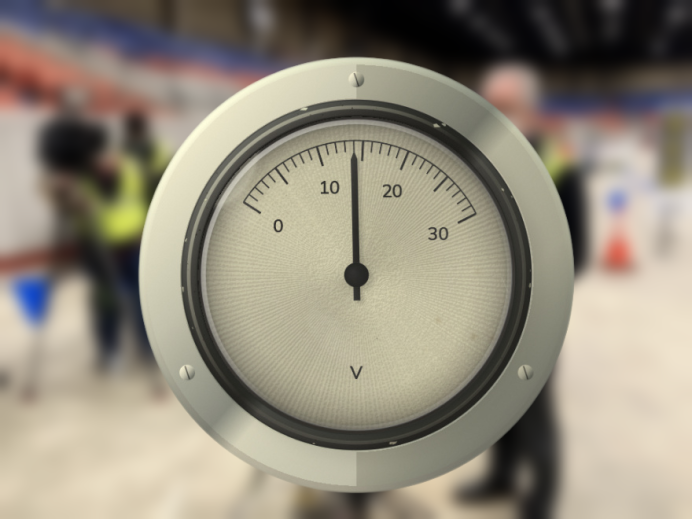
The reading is 14 V
